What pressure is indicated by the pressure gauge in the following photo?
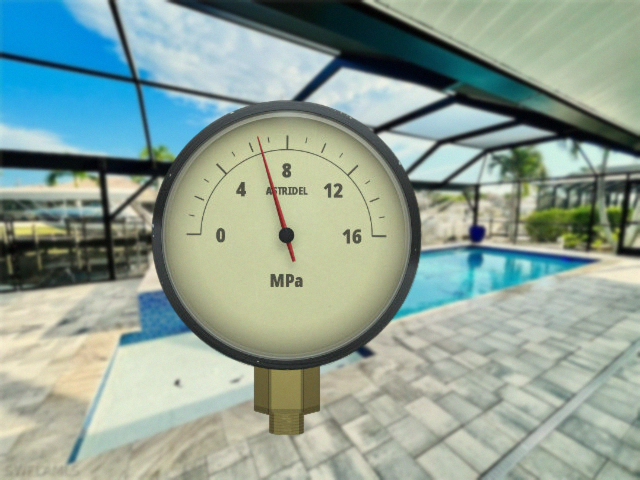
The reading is 6.5 MPa
